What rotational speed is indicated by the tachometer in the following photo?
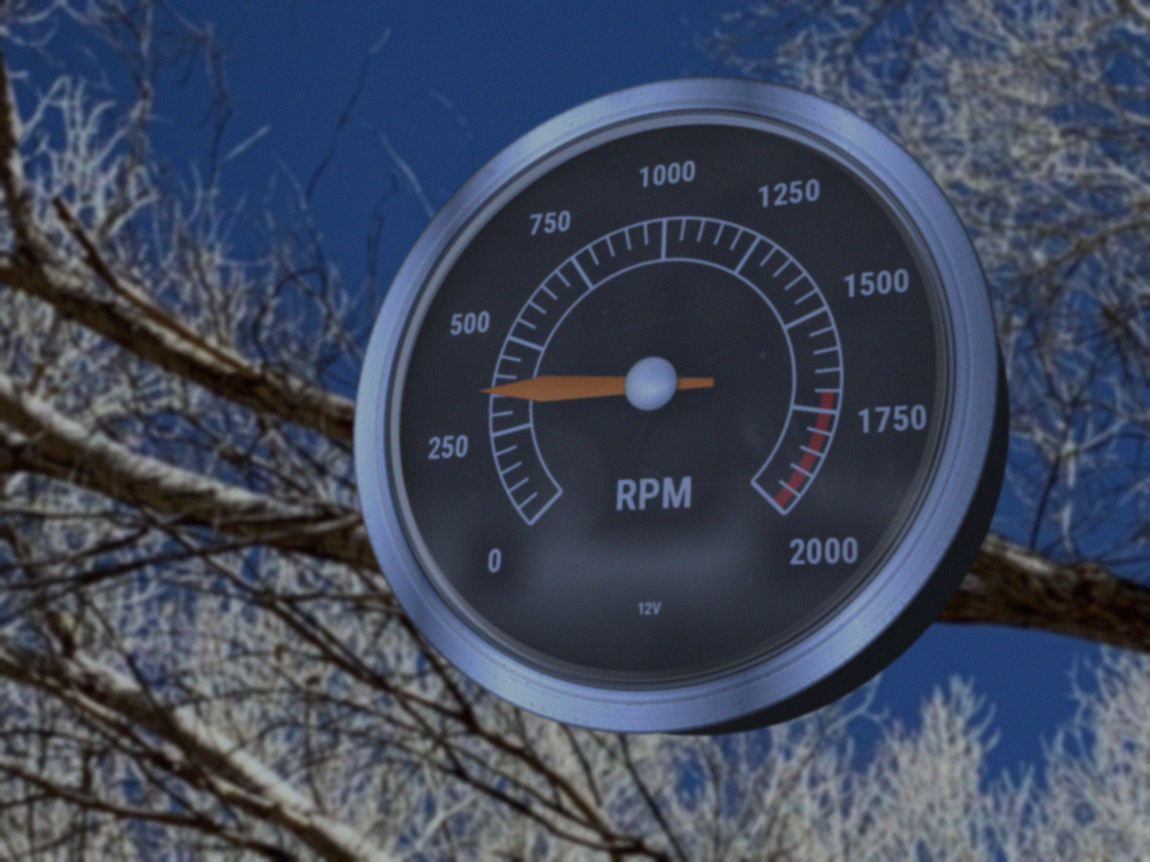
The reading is 350 rpm
